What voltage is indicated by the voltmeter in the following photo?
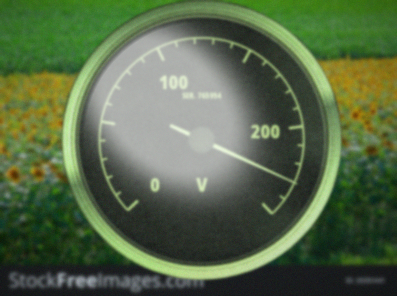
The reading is 230 V
